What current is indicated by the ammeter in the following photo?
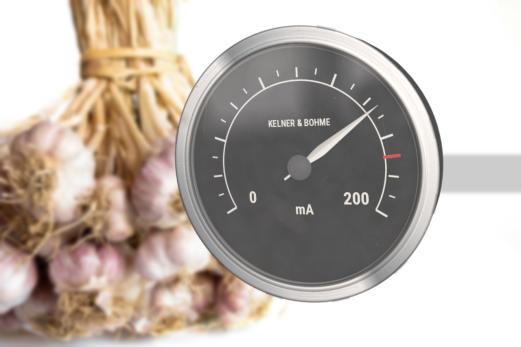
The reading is 145 mA
